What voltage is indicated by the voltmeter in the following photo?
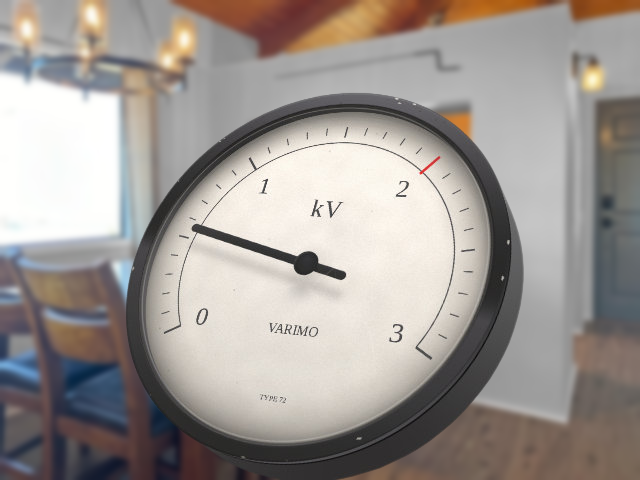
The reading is 0.55 kV
